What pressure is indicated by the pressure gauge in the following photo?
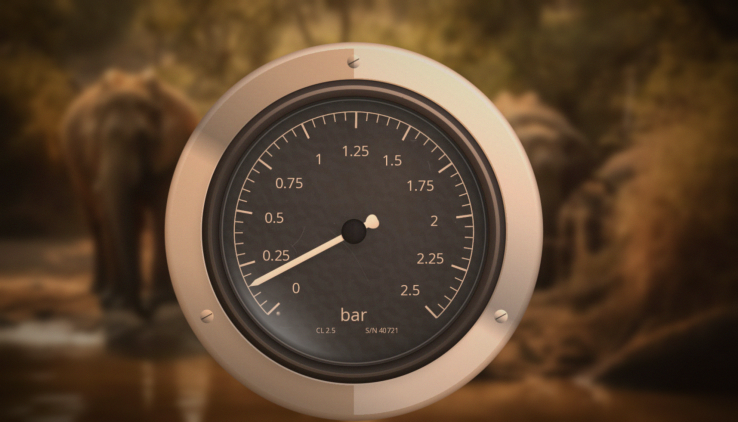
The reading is 0.15 bar
